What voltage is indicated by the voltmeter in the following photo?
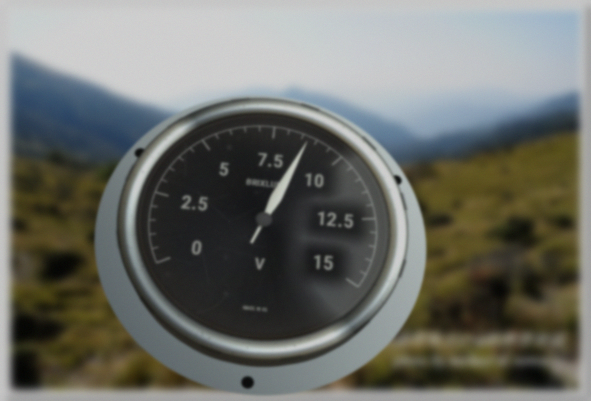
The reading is 8.75 V
